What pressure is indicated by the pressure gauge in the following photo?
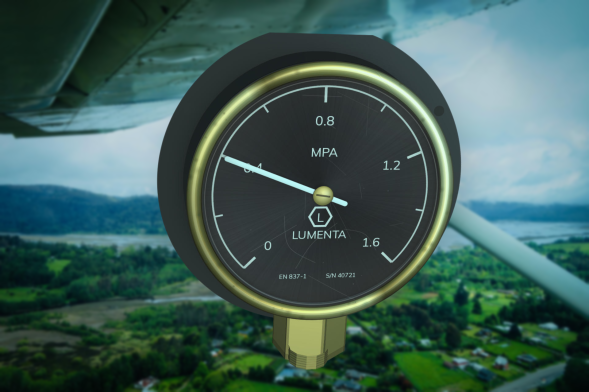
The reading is 0.4 MPa
